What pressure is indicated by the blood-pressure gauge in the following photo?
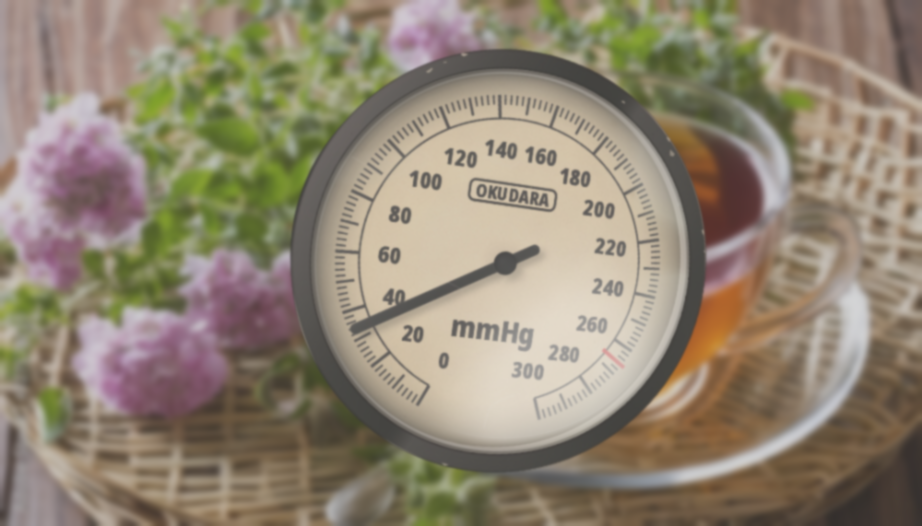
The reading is 34 mmHg
